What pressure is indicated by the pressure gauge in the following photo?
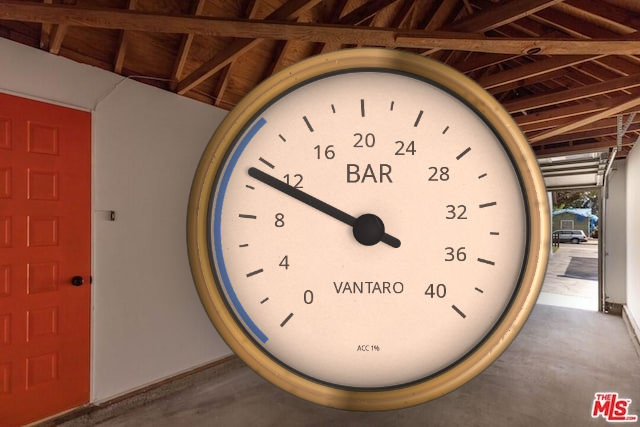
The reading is 11 bar
